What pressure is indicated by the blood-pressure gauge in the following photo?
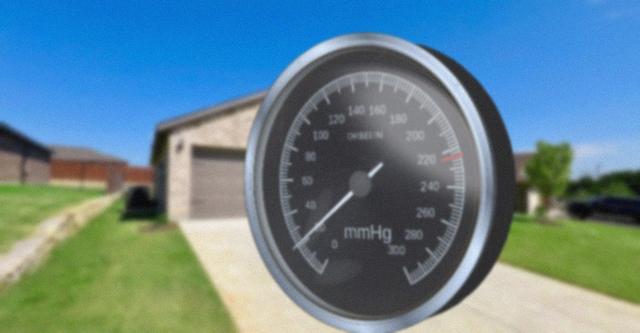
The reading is 20 mmHg
